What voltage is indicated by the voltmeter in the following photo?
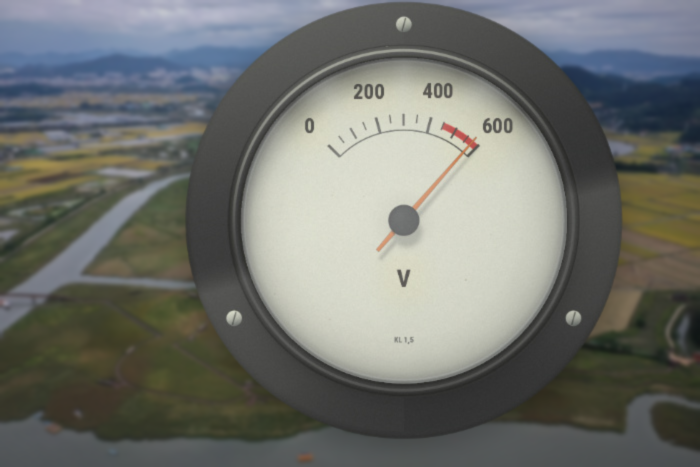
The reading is 575 V
